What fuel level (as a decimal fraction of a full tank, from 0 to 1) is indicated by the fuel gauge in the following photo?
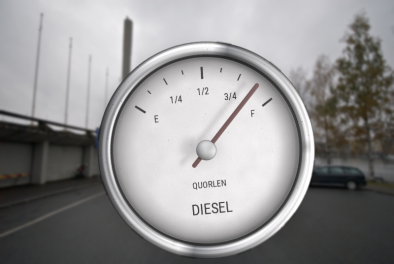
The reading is 0.875
